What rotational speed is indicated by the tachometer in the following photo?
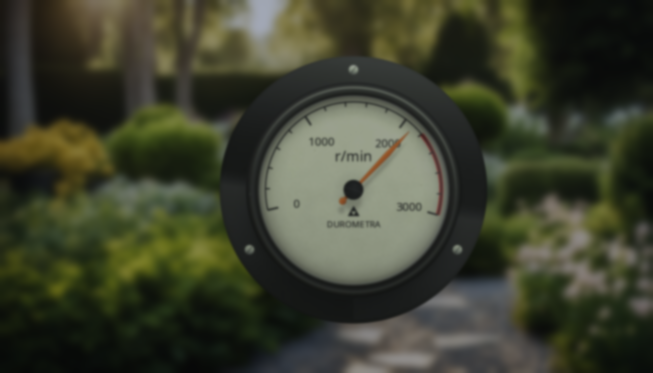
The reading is 2100 rpm
